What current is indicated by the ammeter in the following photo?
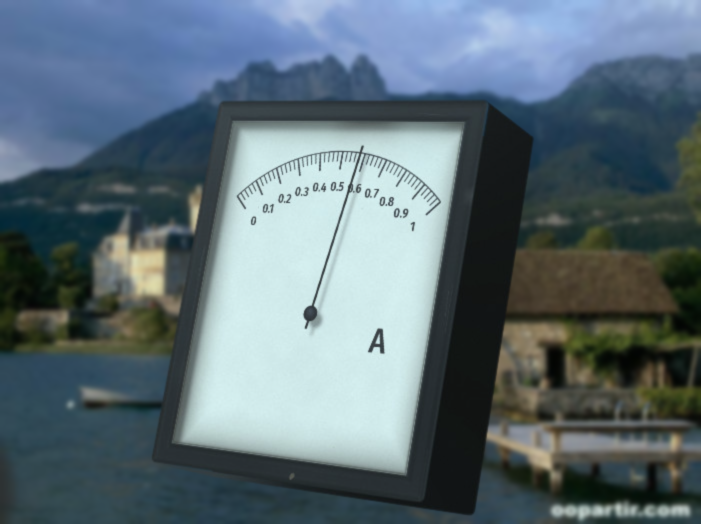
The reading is 0.6 A
